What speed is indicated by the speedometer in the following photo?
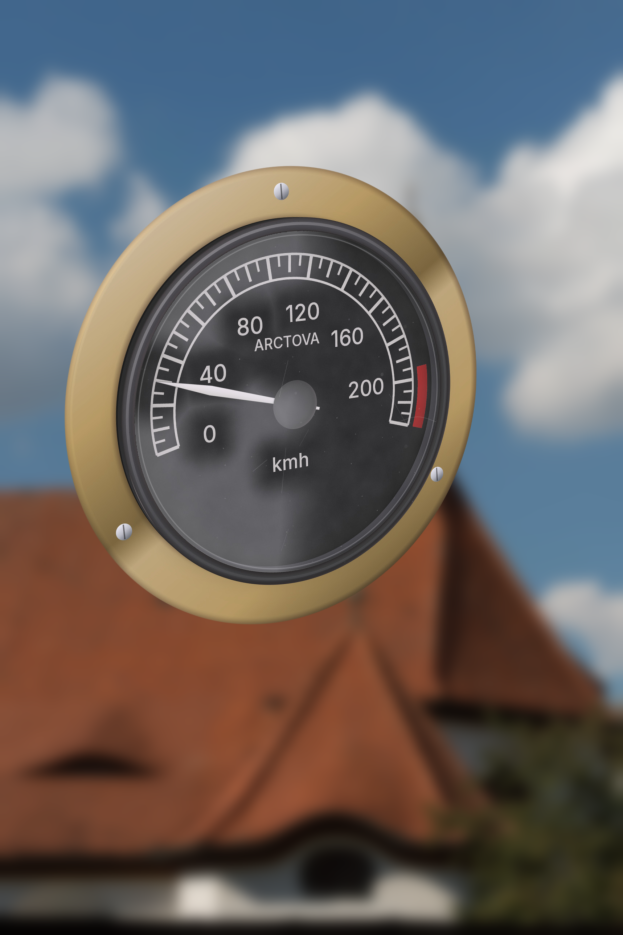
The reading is 30 km/h
